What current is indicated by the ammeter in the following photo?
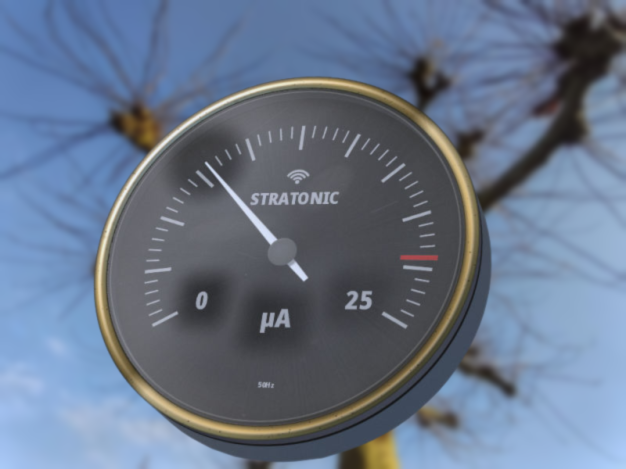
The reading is 8 µA
